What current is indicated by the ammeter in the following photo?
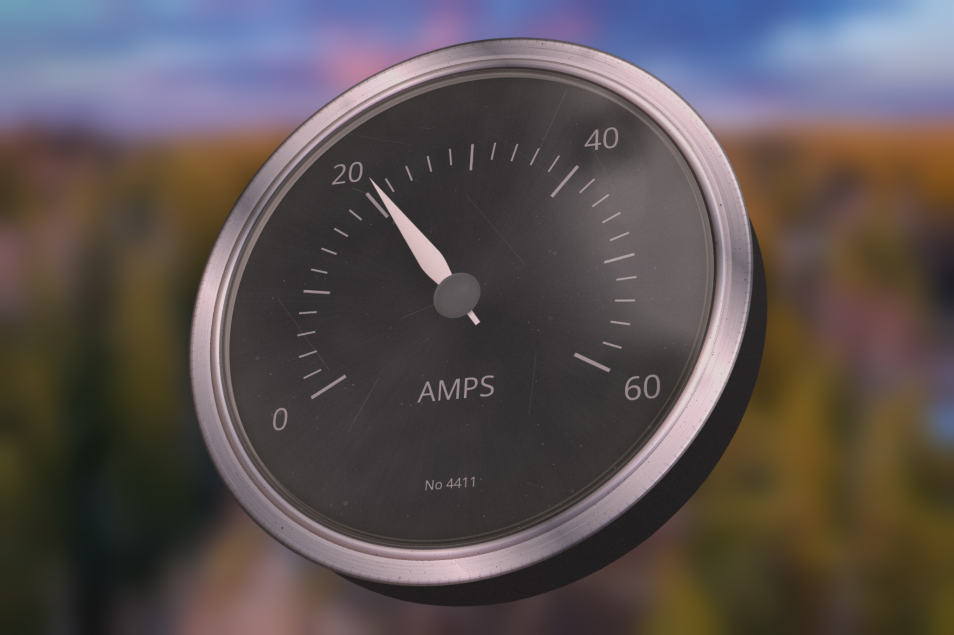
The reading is 21 A
